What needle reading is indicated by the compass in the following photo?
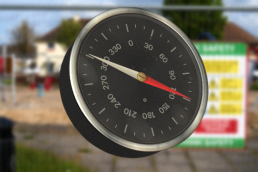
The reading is 120 °
